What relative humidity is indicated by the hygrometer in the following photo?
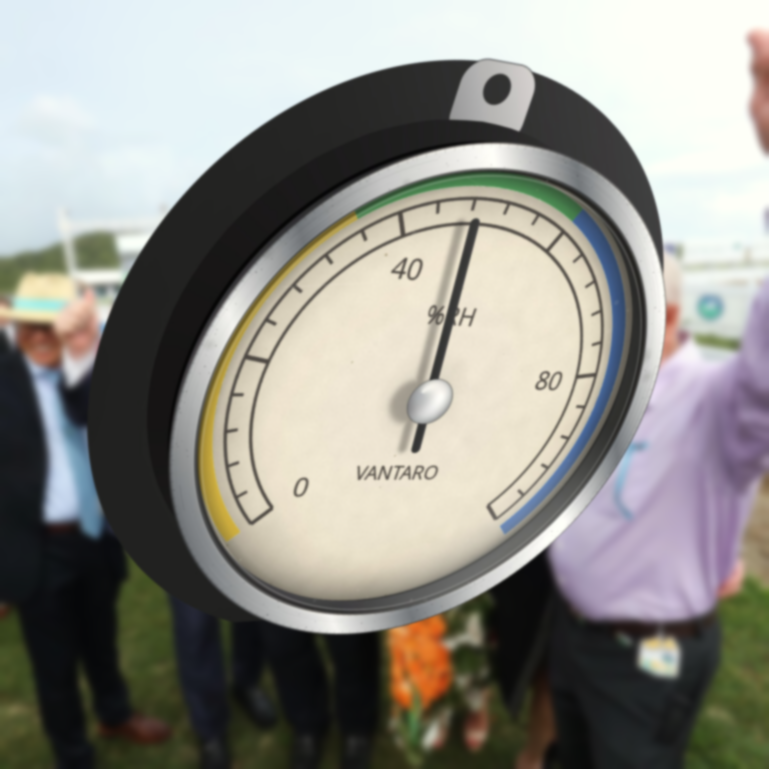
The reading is 48 %
